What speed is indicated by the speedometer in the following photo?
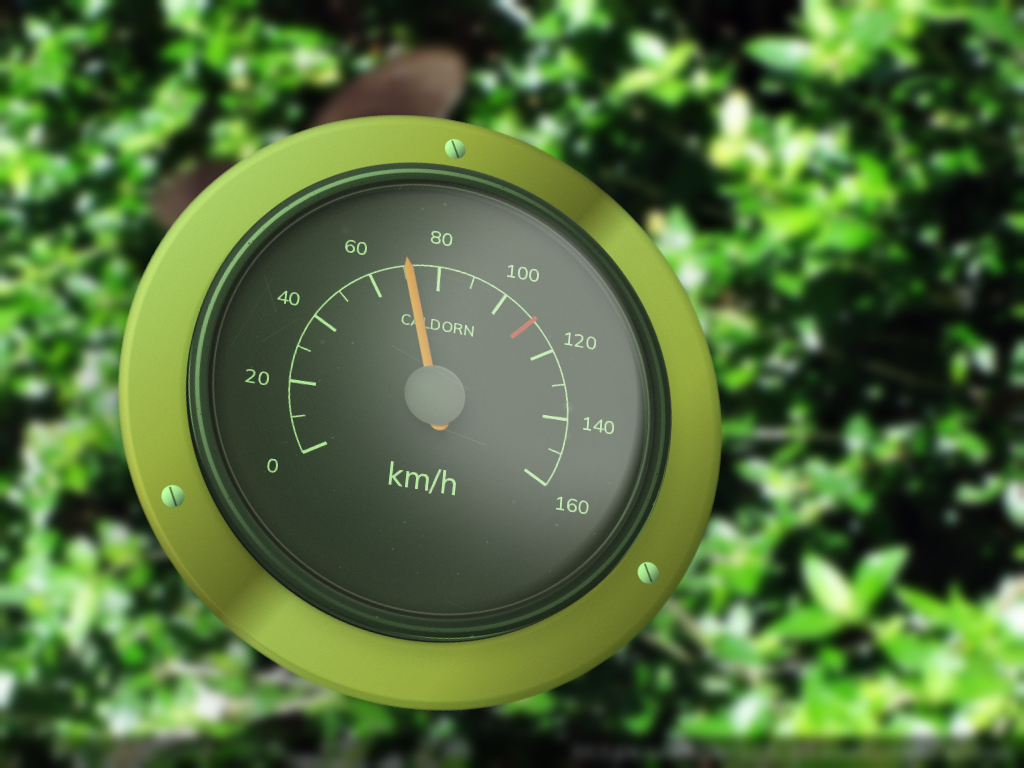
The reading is 70 km/h
